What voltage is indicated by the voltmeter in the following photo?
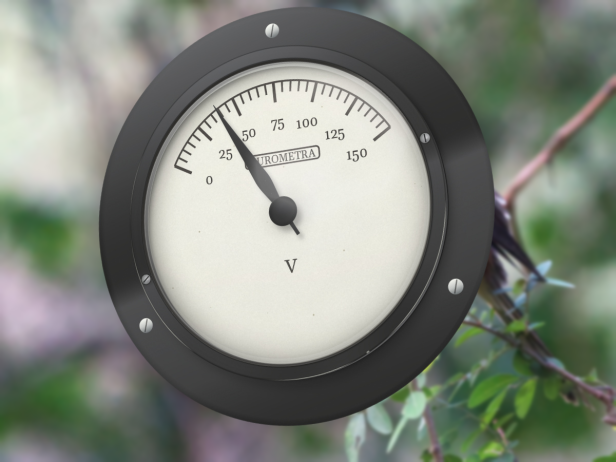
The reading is 40 V
